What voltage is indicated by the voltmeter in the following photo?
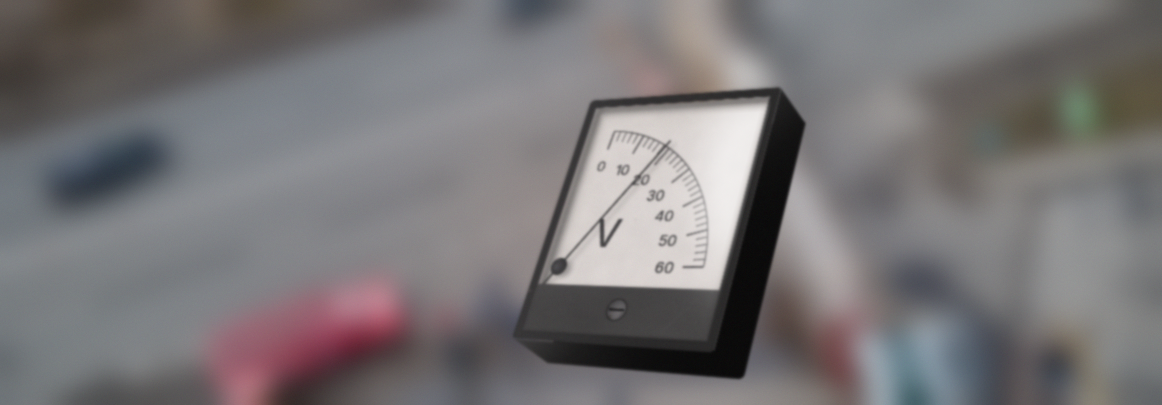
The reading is 20 V
